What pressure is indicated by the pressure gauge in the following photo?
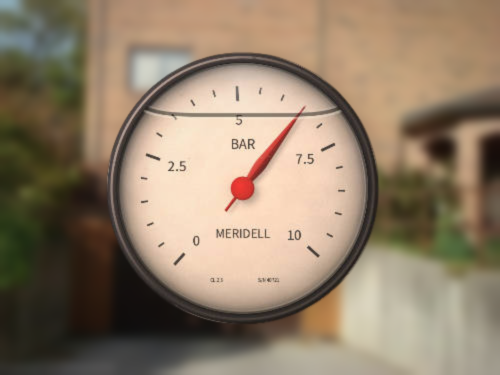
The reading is 6.5 bar
